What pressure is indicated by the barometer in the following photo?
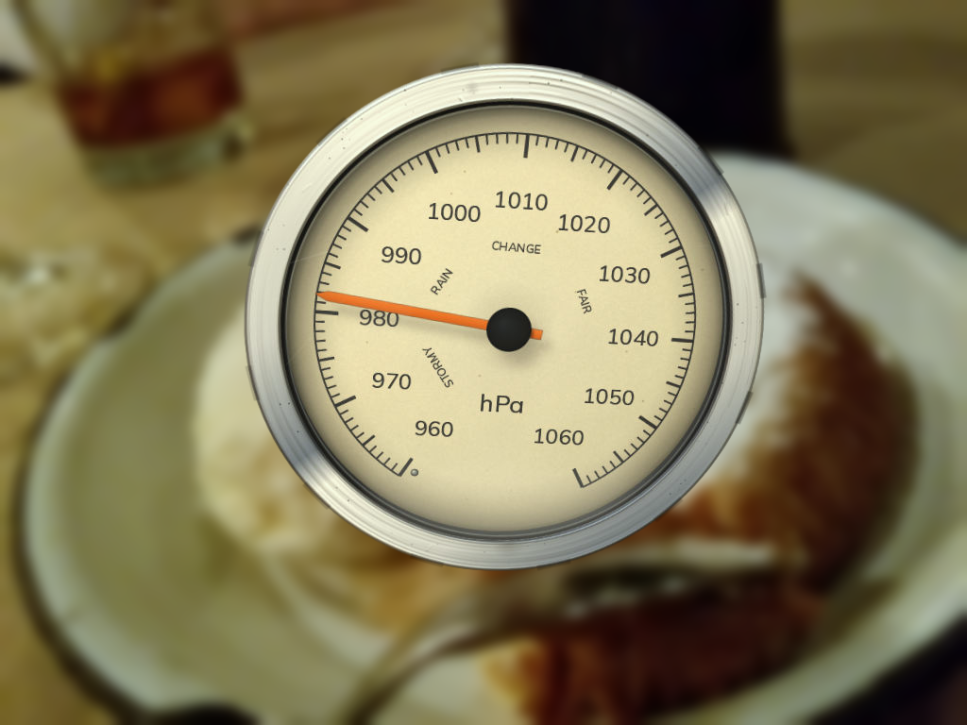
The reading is 982 hPa
